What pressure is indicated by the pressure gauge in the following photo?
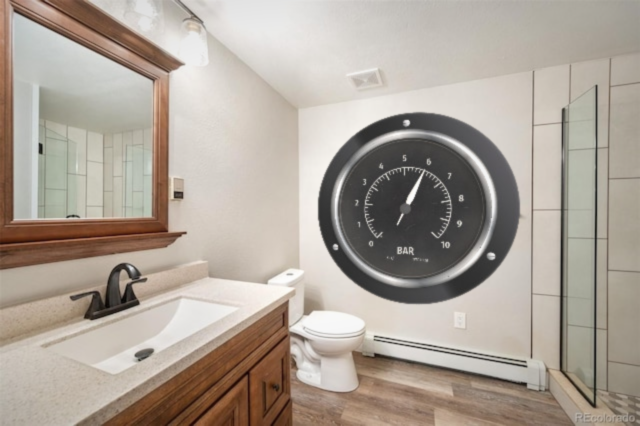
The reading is 6 bar
